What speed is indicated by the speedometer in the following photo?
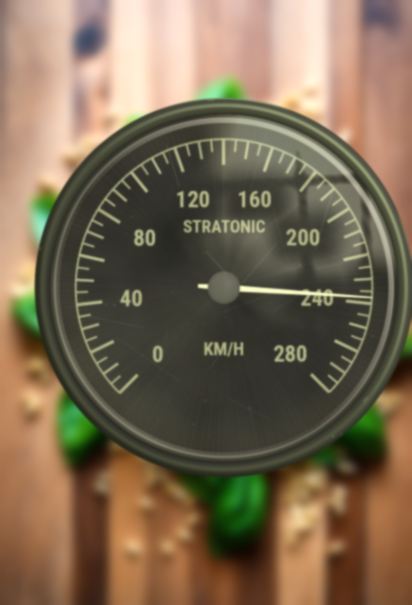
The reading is 237.5 km/h
